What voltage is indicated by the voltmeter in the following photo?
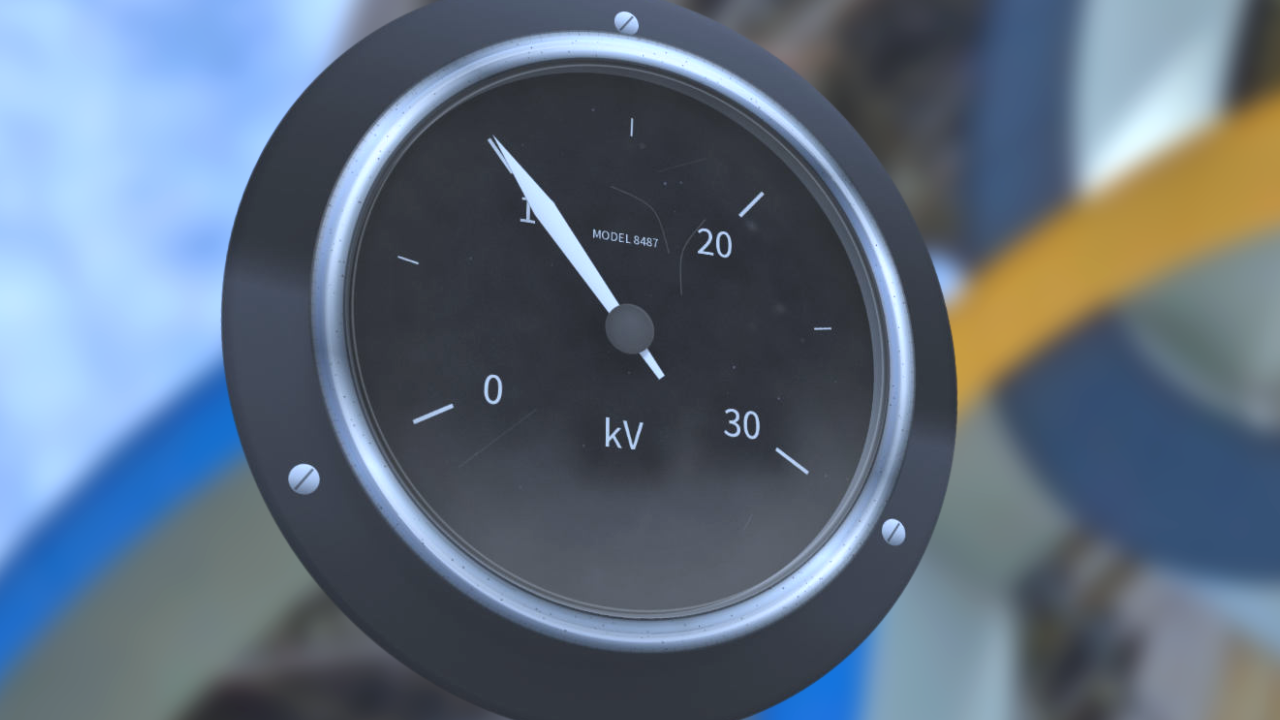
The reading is 10 kV
